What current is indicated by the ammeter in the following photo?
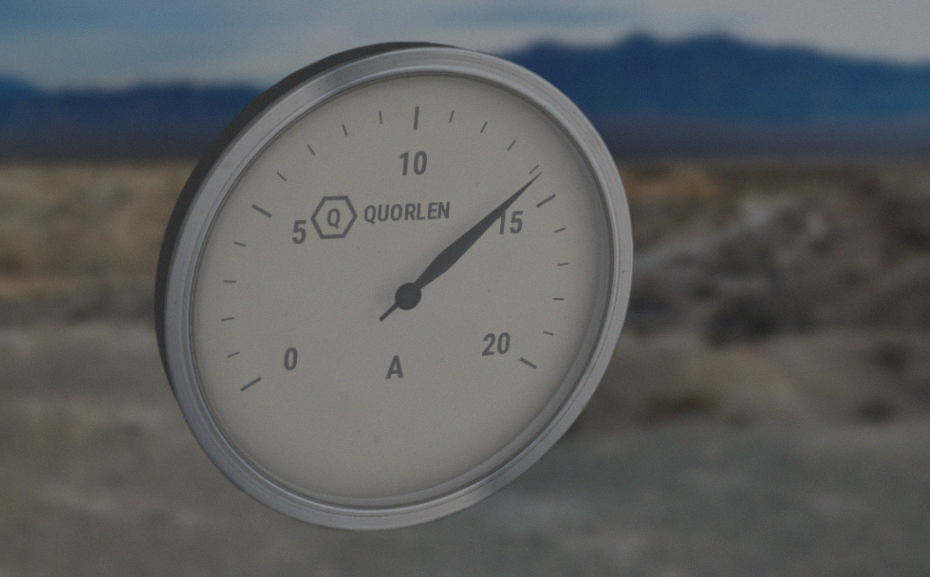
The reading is 14 A
